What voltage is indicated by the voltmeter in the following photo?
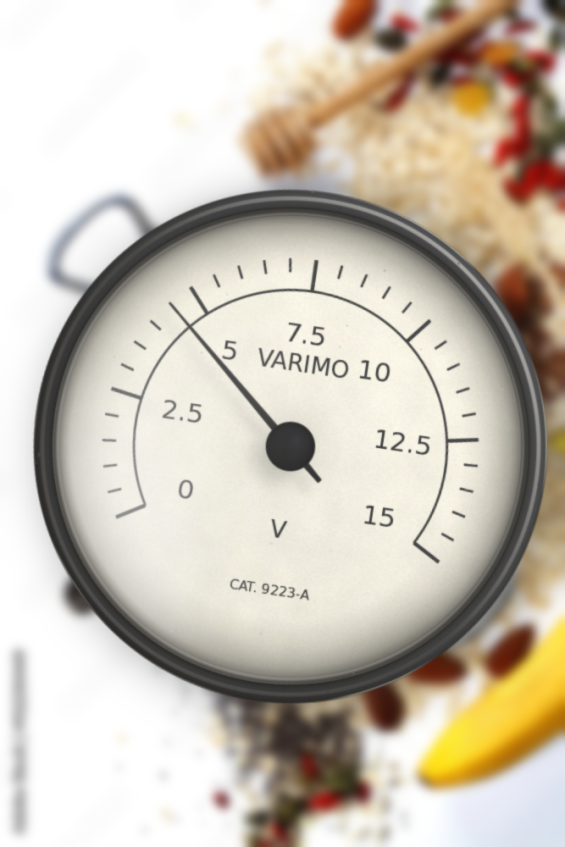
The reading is 4.5 V
